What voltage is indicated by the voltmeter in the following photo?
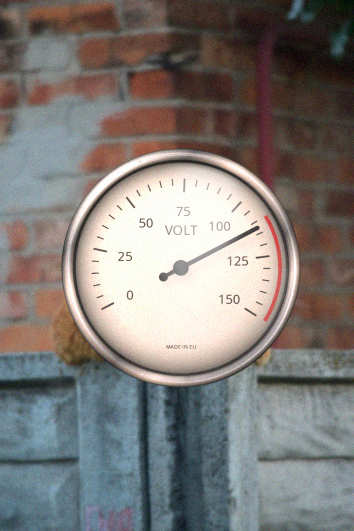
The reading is 112.5 V
